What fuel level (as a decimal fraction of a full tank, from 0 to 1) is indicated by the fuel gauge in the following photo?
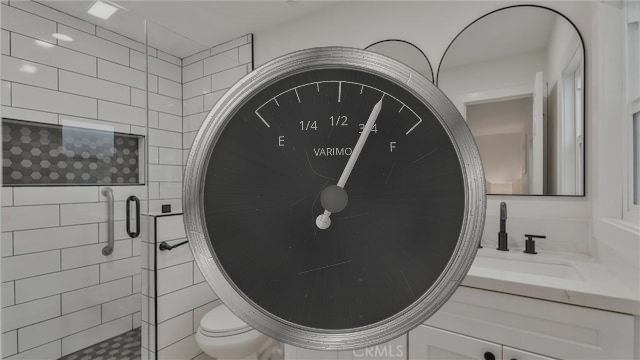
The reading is 0.75
